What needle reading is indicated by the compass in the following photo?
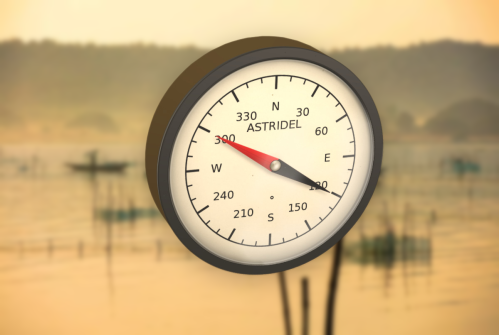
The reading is 300 °
